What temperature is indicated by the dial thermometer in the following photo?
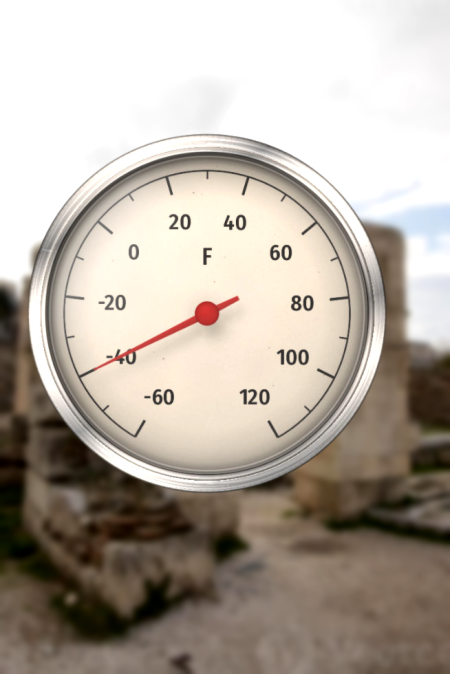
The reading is -40 °F
